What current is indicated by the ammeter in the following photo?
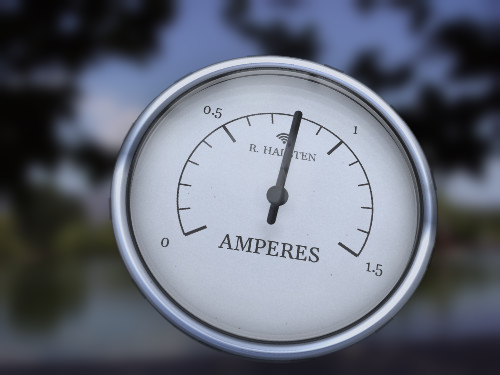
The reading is 0.8 A
